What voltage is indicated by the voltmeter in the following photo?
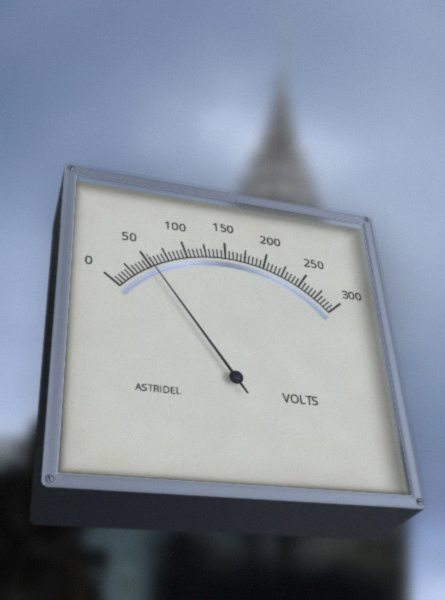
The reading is 50 V
